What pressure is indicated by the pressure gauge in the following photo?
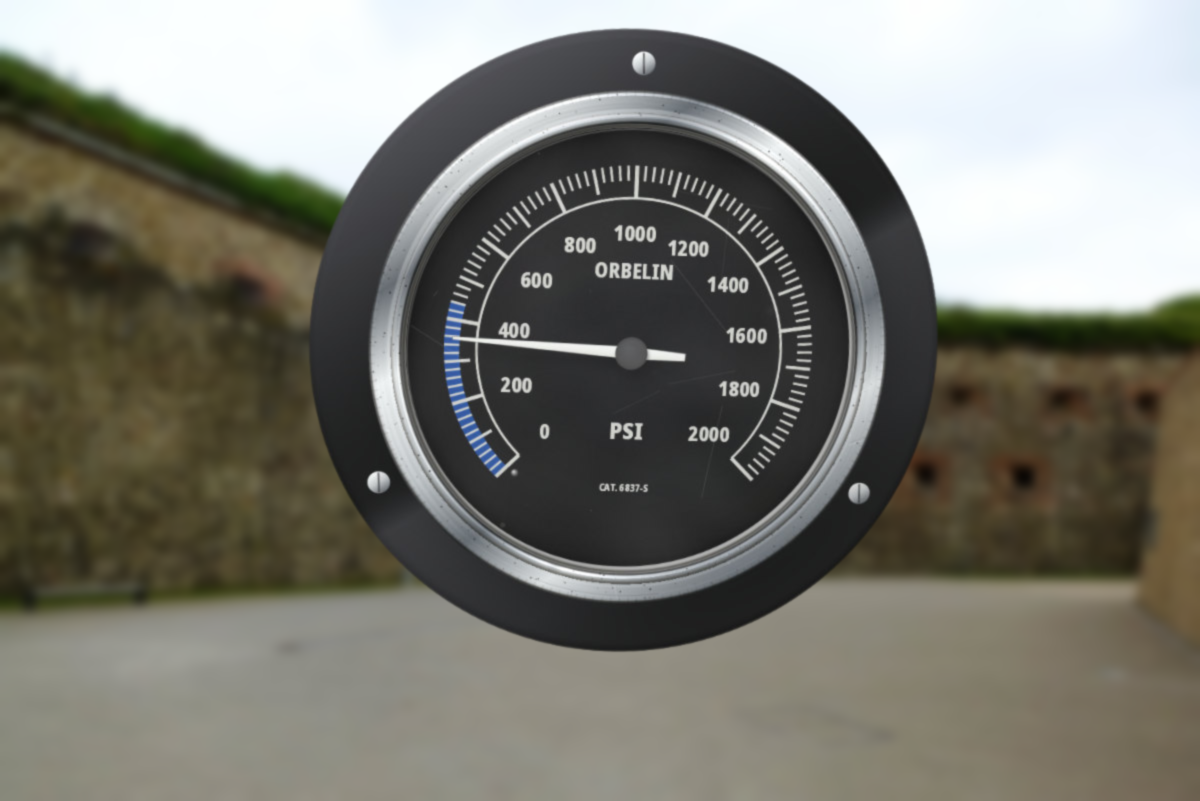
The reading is 360 psi
